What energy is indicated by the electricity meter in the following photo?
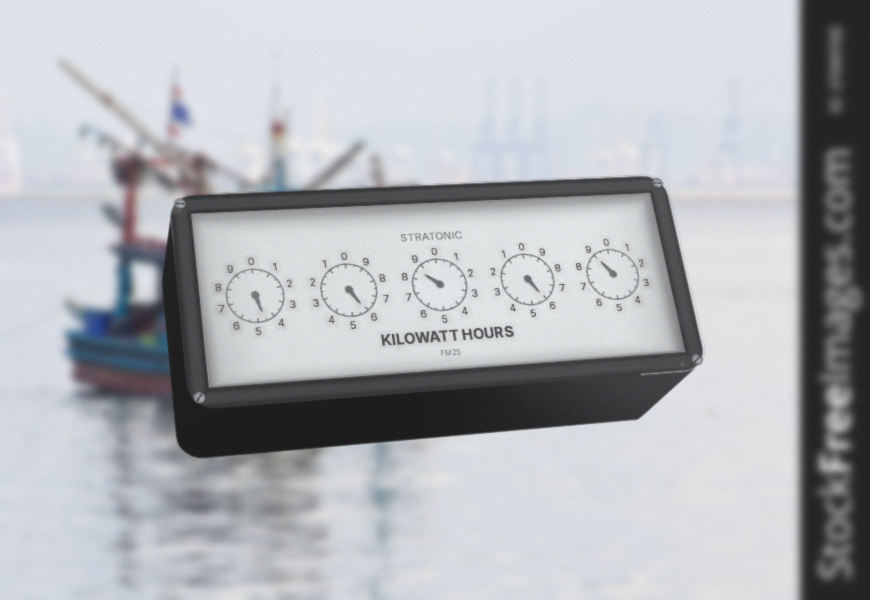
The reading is 45859 kWh
